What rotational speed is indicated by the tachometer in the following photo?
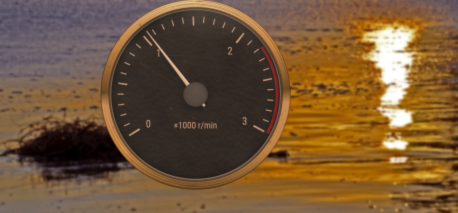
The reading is 1050 rpm
